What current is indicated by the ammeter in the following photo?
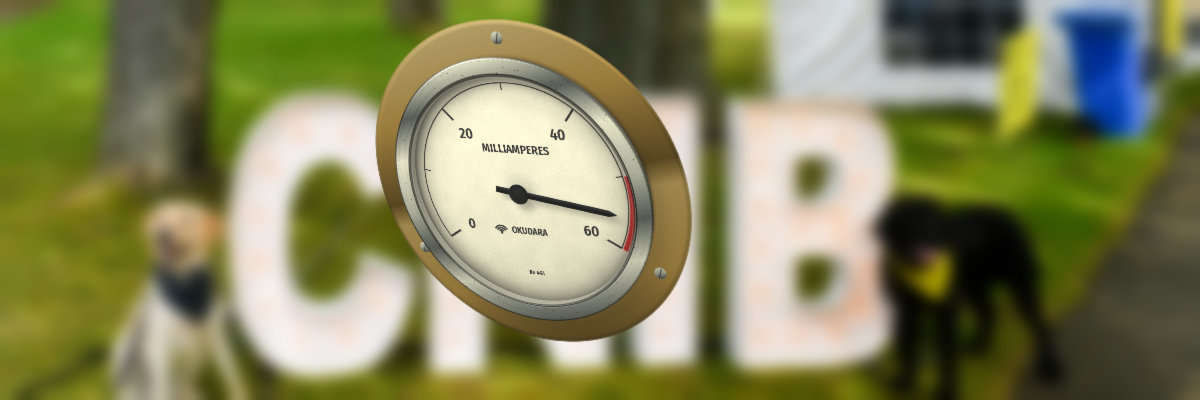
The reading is 55 mA
